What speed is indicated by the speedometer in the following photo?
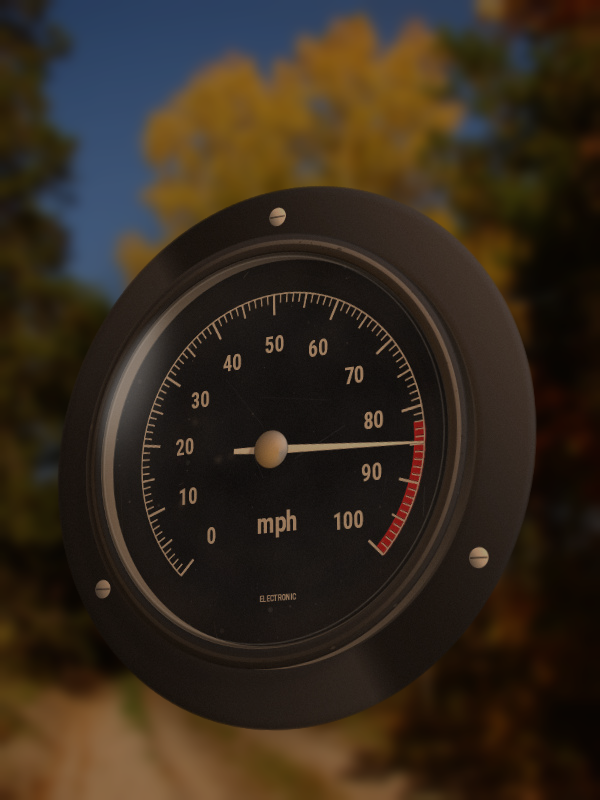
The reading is 85 mph
